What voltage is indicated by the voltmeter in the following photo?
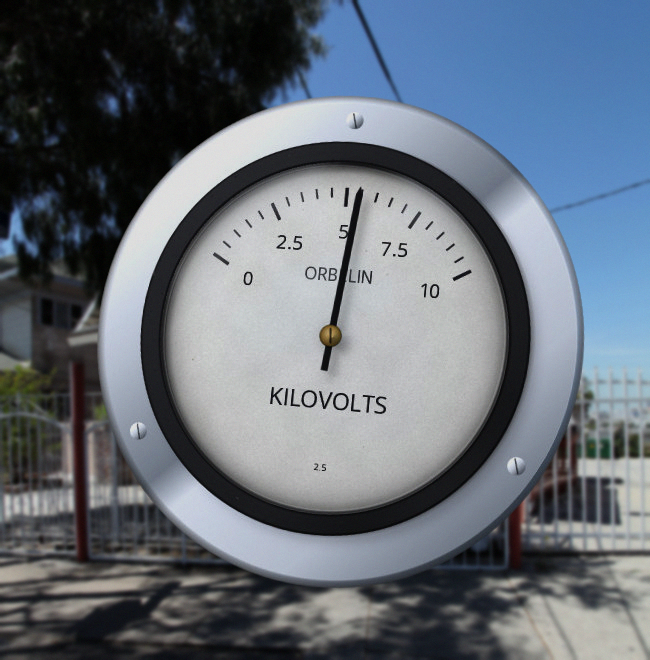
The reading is 5.5 kV
